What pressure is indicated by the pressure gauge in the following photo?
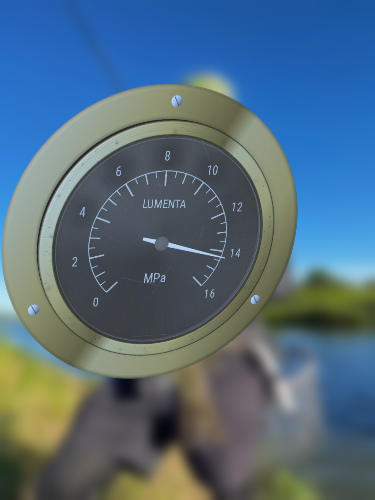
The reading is 14.25 MPa
